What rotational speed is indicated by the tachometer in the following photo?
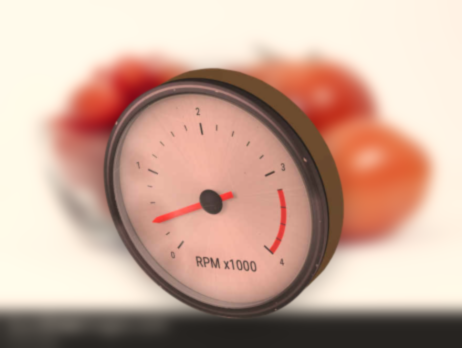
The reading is 400 rpm
